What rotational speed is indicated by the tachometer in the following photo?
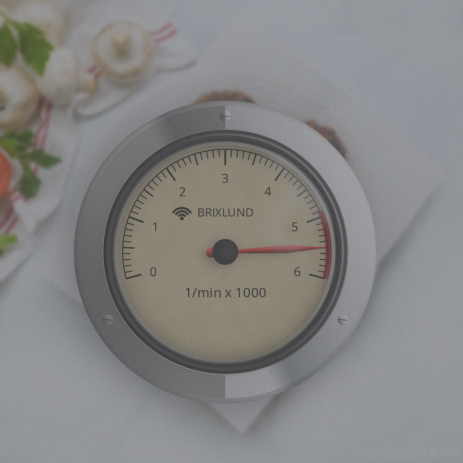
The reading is 5500 rpm
